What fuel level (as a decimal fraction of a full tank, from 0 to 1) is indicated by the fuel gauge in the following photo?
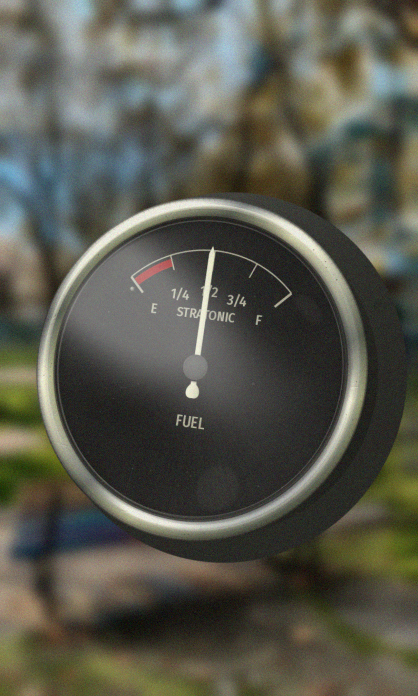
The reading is 0.5
